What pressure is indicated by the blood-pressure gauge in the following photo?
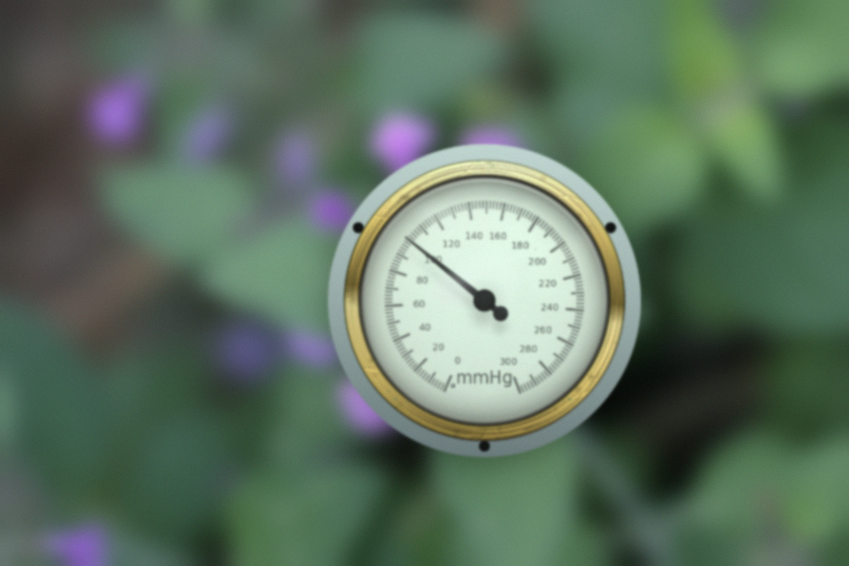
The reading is 100 mmHg
